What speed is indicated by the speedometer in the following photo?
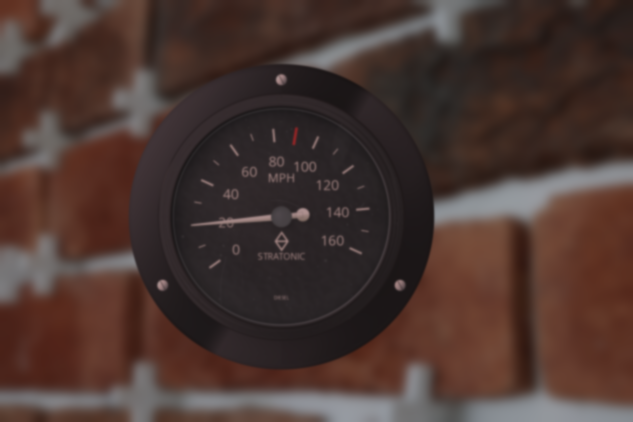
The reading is 20 mph
